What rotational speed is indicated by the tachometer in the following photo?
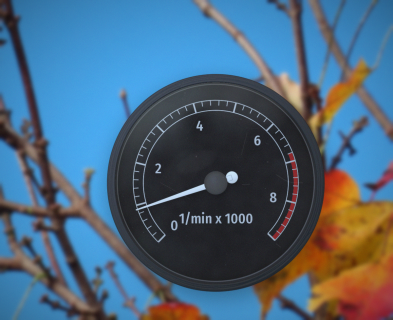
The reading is 900 rpm
